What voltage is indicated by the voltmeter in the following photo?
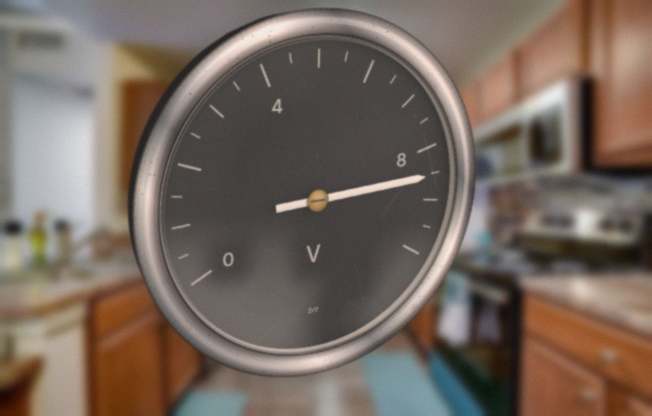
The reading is 8.5 V
